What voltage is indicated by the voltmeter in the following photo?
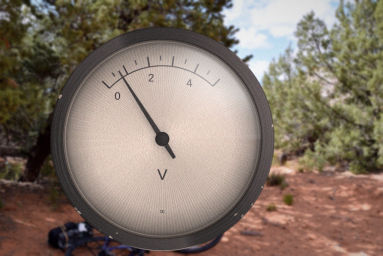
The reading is 0.75 V
